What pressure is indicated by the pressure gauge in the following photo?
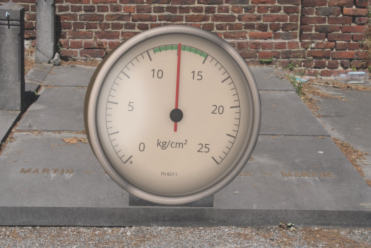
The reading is 12.5 kg/cm²
